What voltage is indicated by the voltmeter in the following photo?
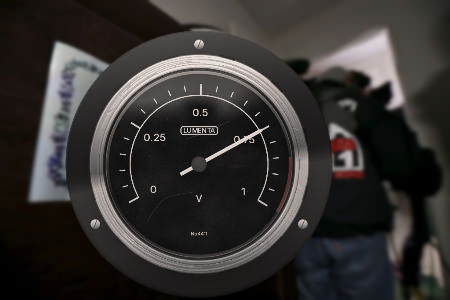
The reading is 0.75 V
